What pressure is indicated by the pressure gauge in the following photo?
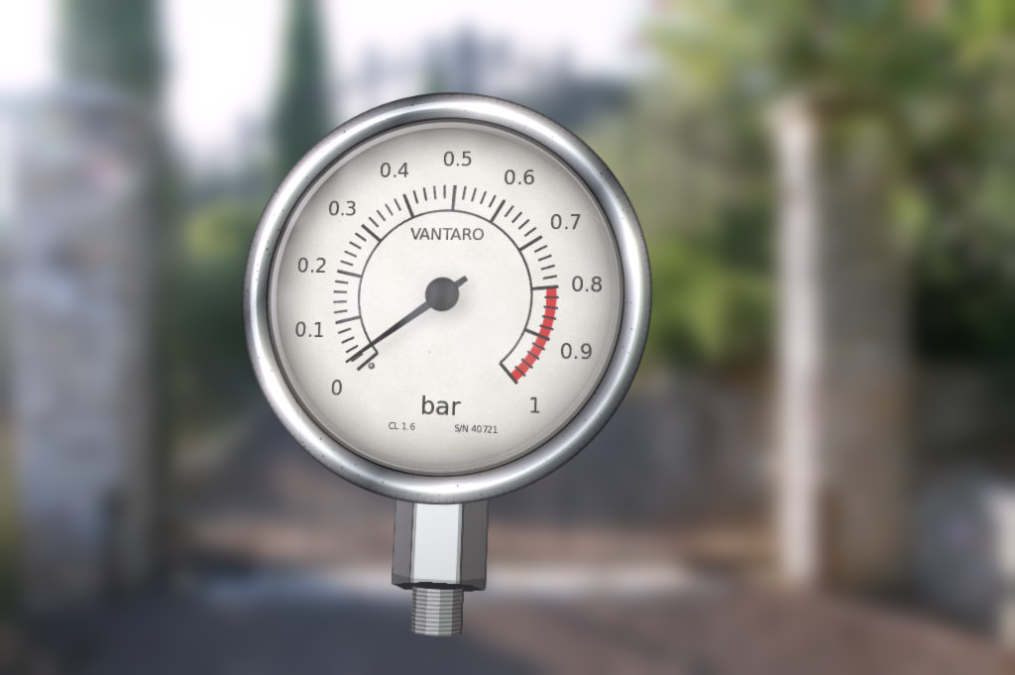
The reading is 0.02 bar
